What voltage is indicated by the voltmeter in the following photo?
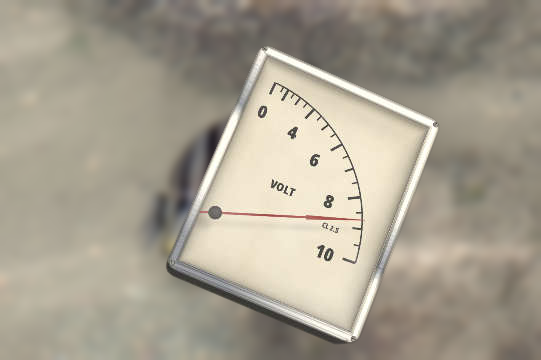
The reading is 8.75 V
